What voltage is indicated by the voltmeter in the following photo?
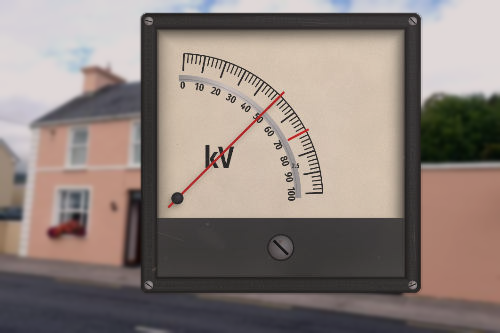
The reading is 50 kV
